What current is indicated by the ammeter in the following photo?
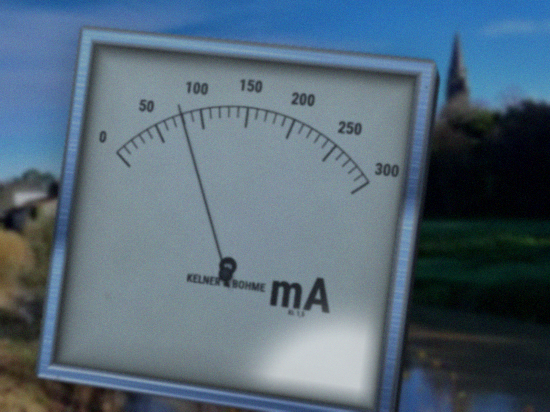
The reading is 80 mA
